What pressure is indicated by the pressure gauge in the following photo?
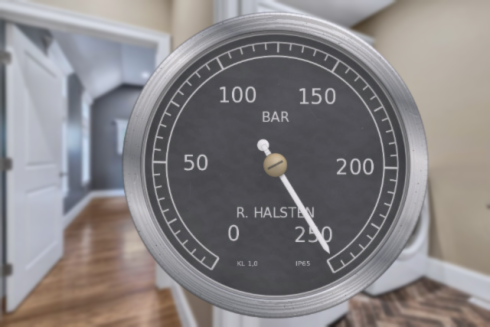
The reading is 247.5 bar
